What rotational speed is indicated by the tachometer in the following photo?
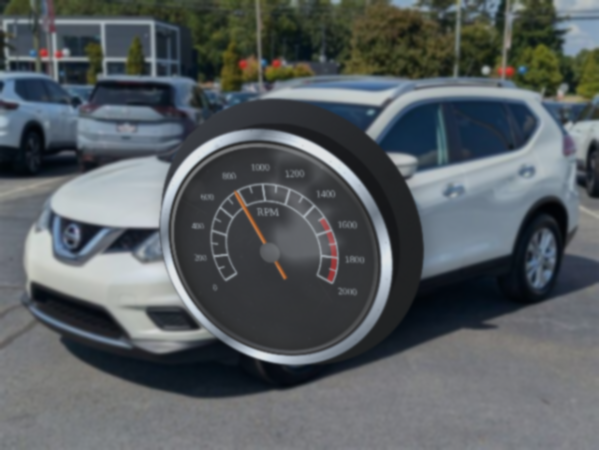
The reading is 800 rpm
